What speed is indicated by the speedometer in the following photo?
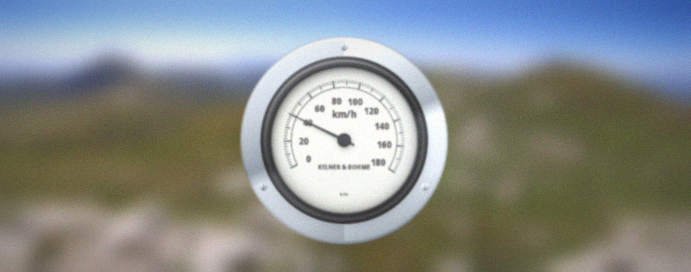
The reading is 40 km/h
